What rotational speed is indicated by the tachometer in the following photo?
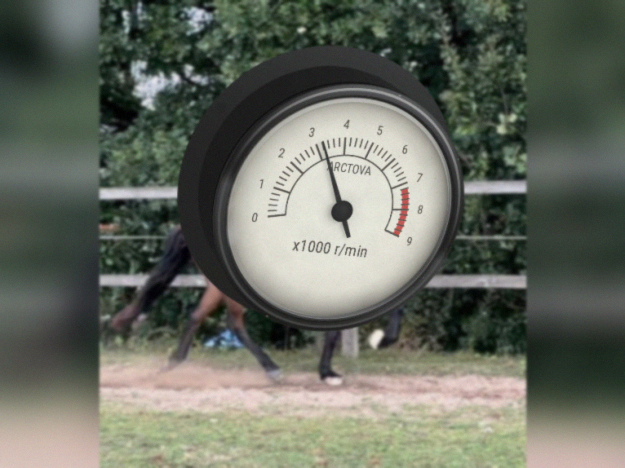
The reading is 3200 rpm
